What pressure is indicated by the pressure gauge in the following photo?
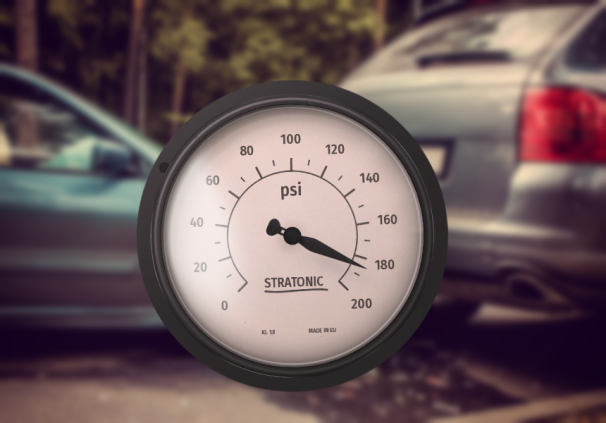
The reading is 185 psi
